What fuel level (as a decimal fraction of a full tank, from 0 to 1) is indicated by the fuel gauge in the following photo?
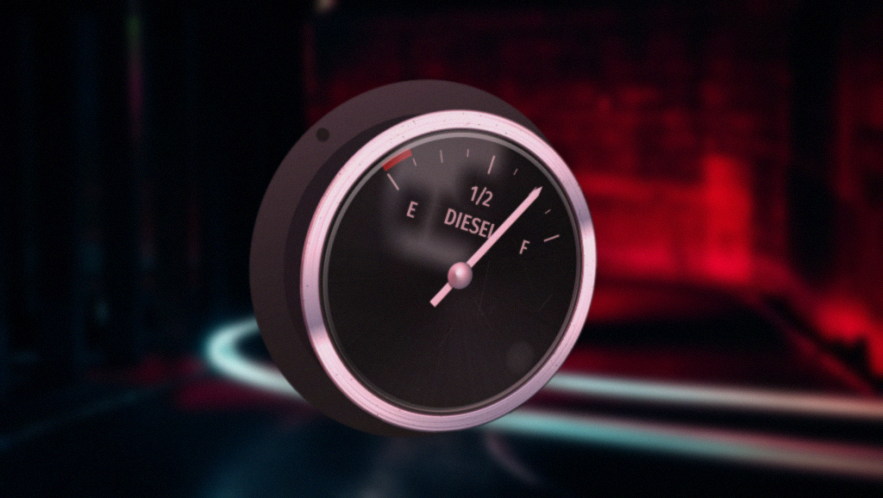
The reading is 0.75
